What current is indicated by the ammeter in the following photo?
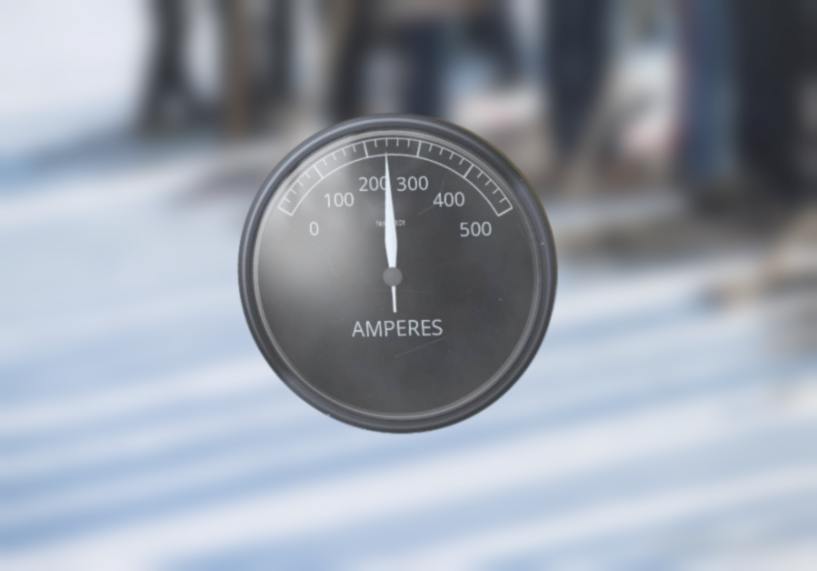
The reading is 240 A
